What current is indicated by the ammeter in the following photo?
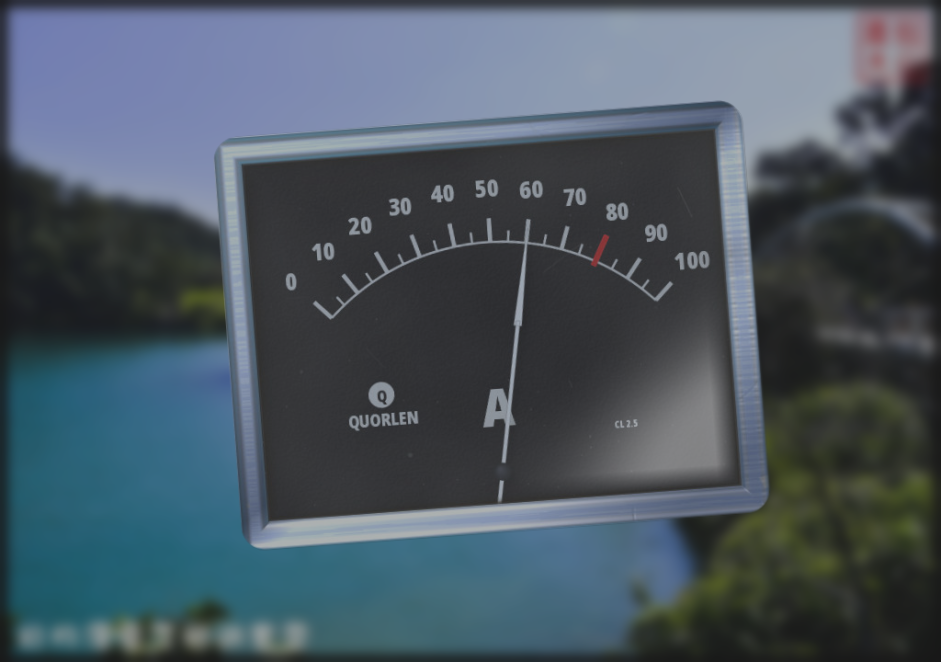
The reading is 60 A
